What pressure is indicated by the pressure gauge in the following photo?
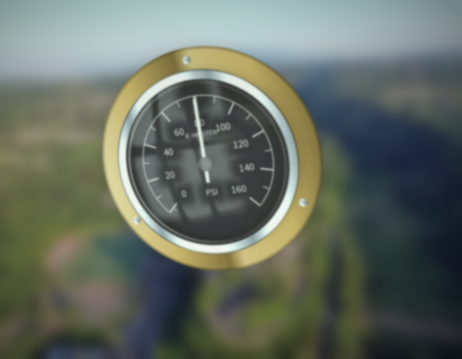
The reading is 80 psi
